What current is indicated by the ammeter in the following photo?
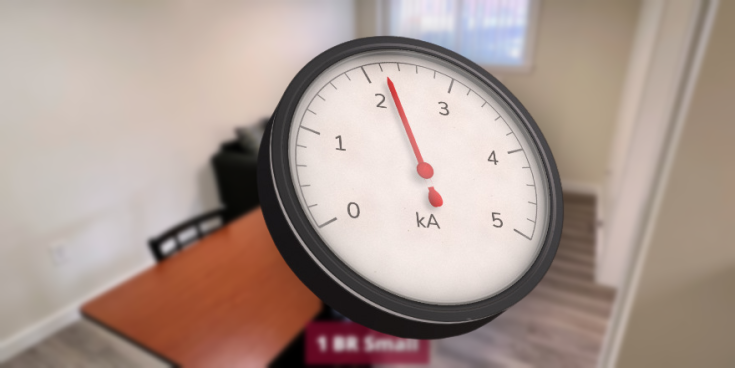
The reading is 2.2 kA
